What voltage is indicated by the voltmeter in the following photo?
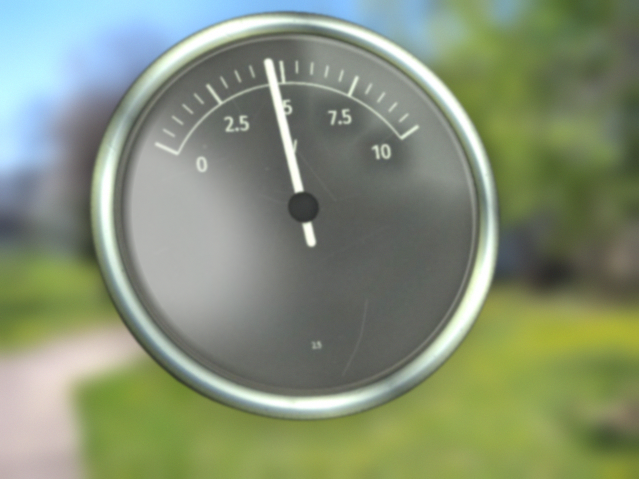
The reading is 4.5 V
